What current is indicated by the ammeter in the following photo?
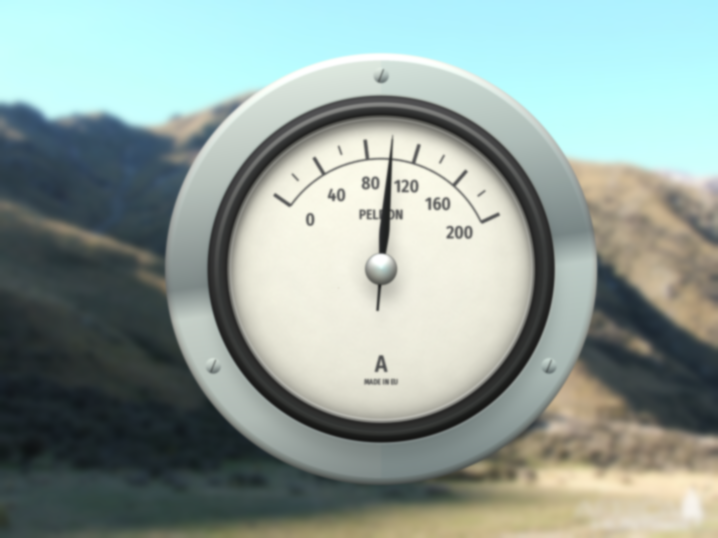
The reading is 100 A
